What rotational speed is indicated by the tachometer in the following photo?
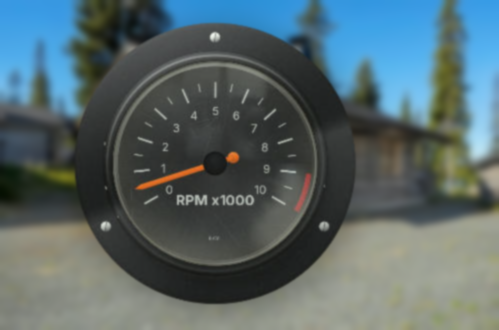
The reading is 500 rpm
